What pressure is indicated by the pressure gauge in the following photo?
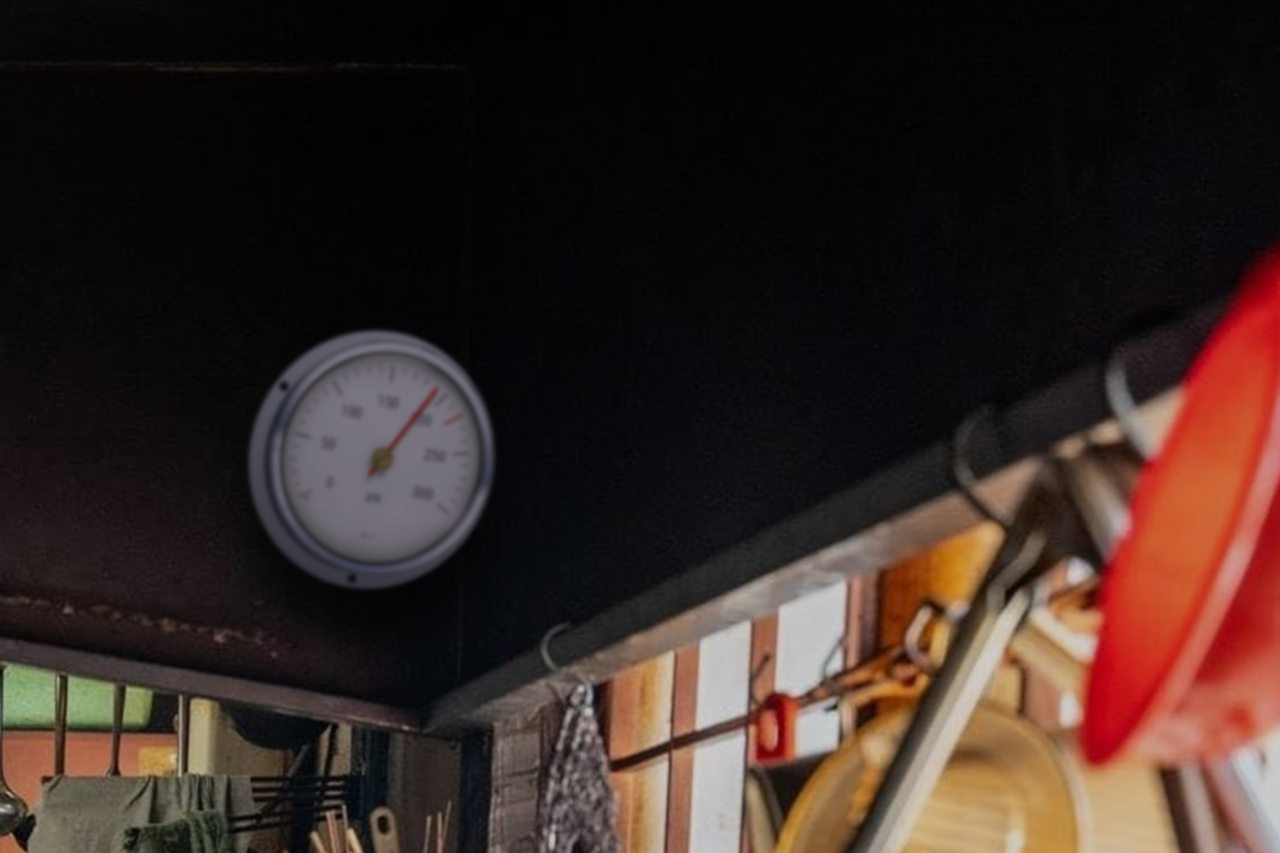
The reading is 190 psi
